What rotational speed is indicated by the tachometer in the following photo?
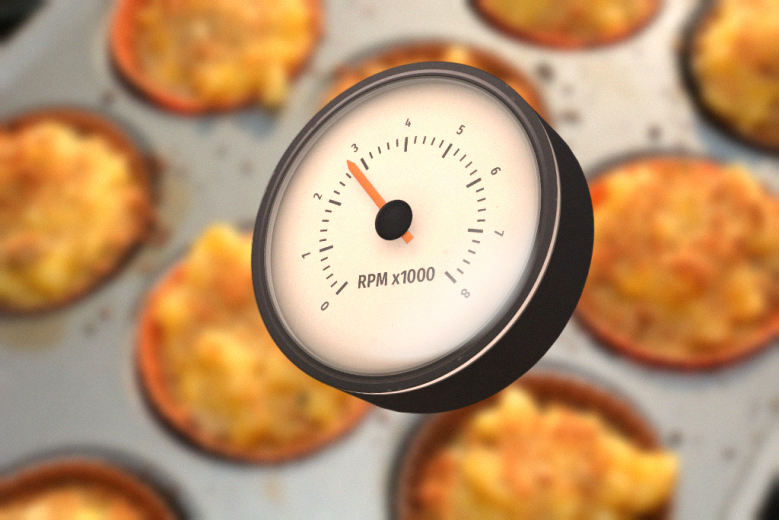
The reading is 2800 rpm
